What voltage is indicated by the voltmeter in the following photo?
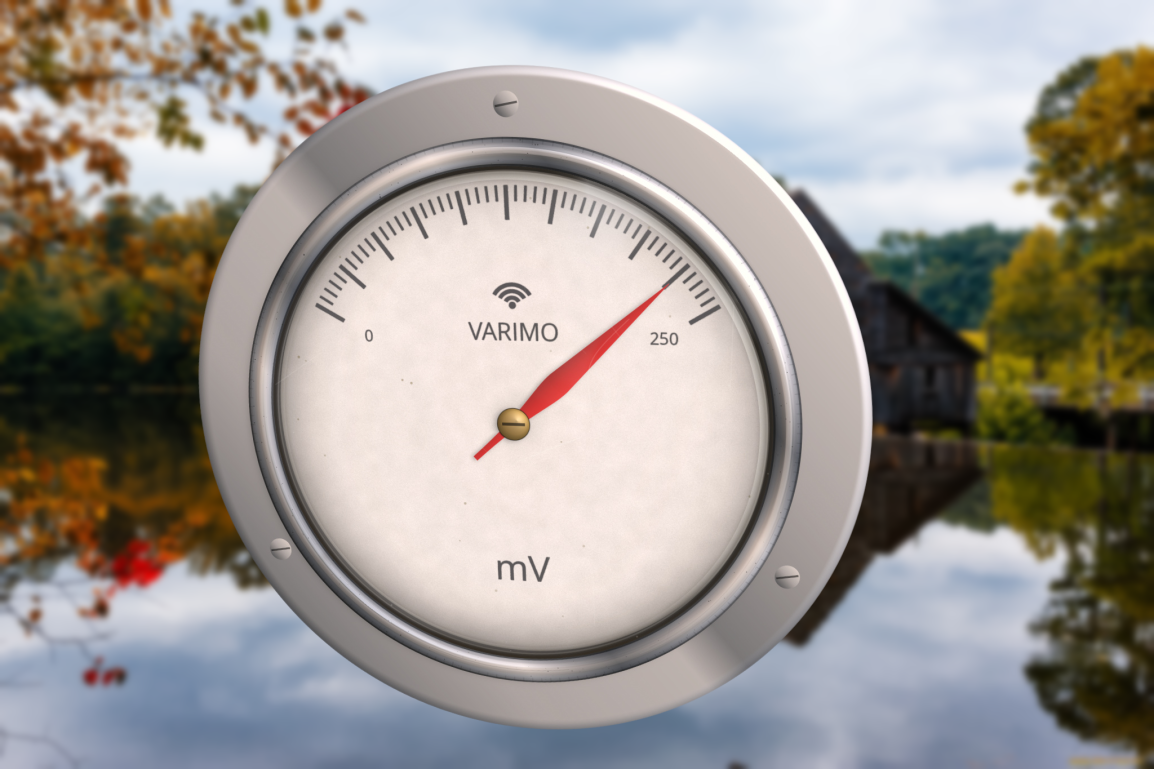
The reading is 225 mV
